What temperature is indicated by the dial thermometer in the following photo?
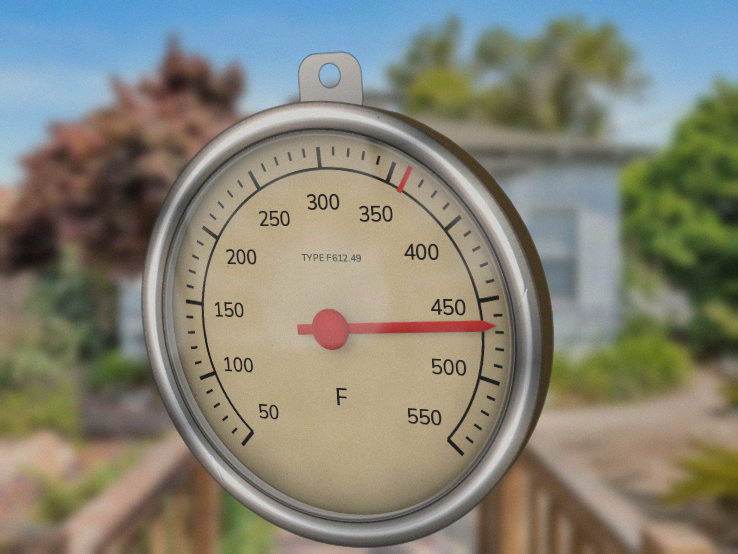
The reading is 465 °F
